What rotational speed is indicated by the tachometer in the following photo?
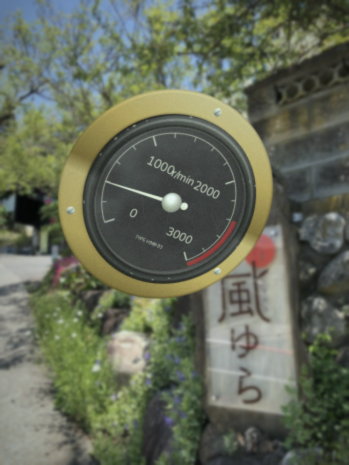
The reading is 400 rpm
